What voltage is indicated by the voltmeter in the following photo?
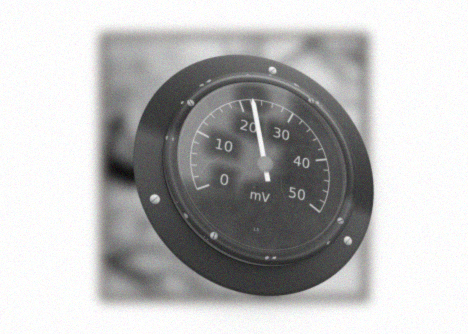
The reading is 22 mV
